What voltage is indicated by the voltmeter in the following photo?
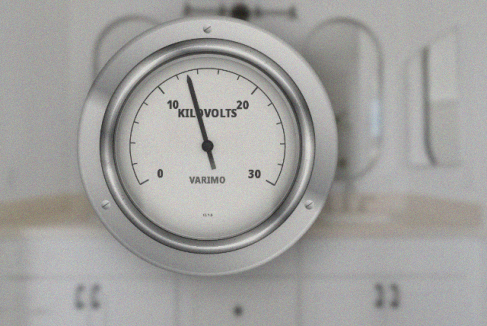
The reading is 13 kV
